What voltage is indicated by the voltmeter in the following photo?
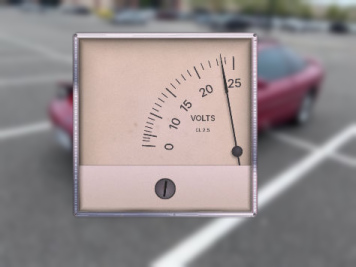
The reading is 23.5 V
